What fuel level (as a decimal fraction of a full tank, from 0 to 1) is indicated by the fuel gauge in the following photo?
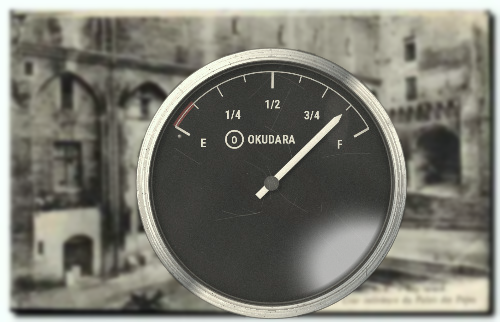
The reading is 0.875
